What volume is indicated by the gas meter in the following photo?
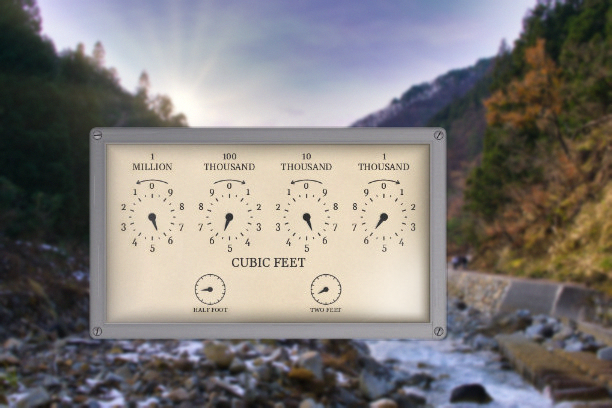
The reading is 555600 ft³
